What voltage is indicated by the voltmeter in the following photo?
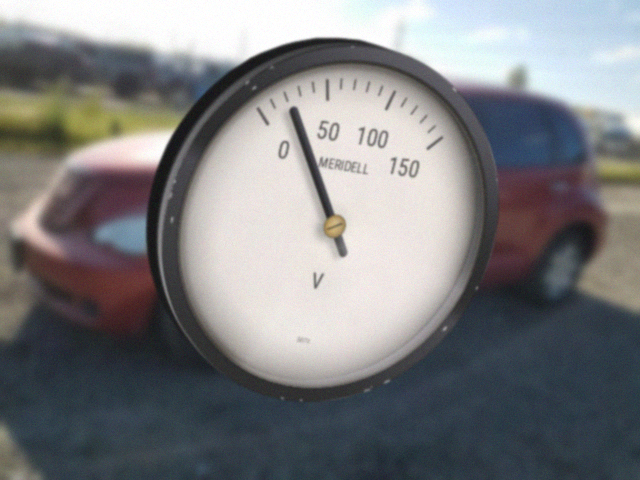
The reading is 20 V
